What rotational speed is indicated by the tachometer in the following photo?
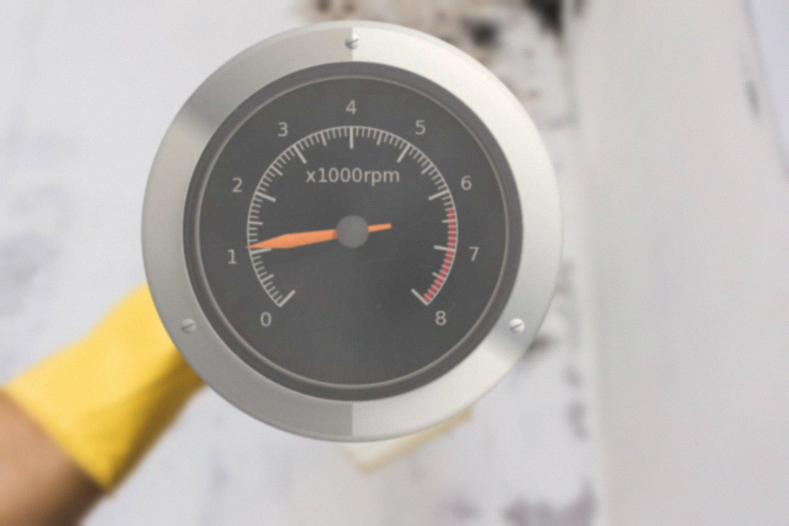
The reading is 1100 rpm
